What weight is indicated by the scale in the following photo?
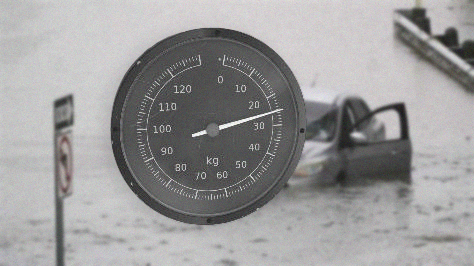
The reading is 25 kg
